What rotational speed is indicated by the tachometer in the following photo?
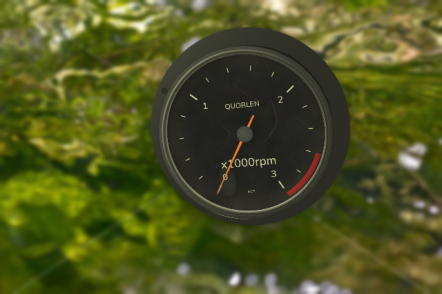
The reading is 0 rpm
